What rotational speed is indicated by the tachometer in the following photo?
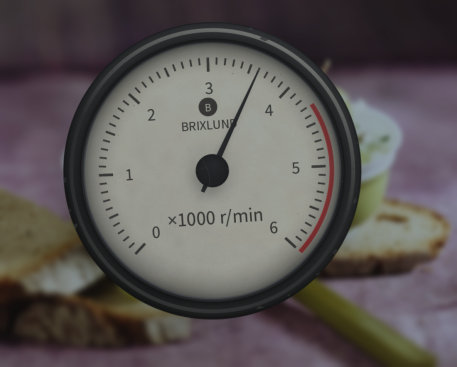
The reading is 3600 rpm
